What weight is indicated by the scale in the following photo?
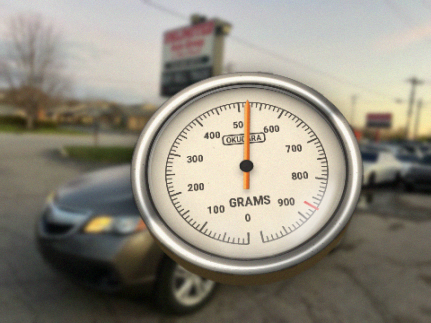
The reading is 520 g
